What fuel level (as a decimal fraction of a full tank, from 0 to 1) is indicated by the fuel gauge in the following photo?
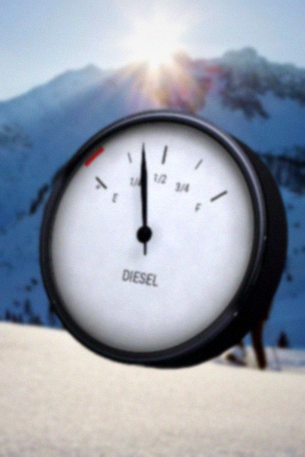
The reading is 0.375
